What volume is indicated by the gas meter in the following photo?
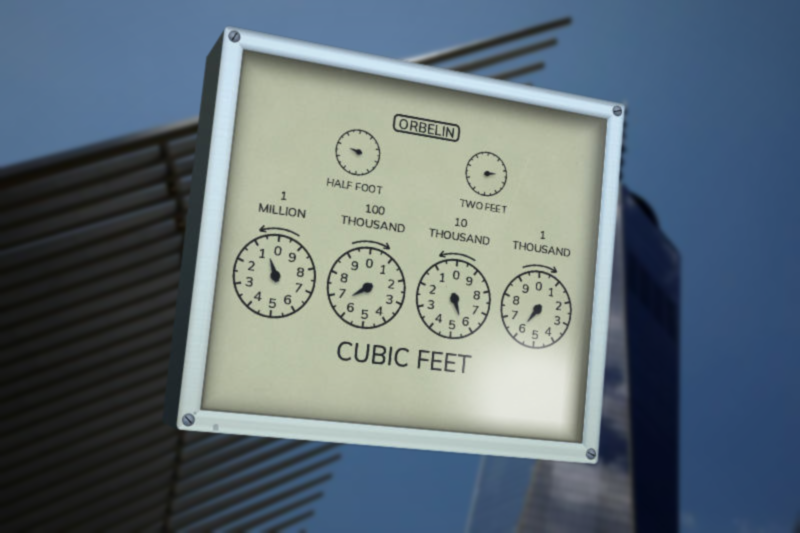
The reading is 65600 ft³
